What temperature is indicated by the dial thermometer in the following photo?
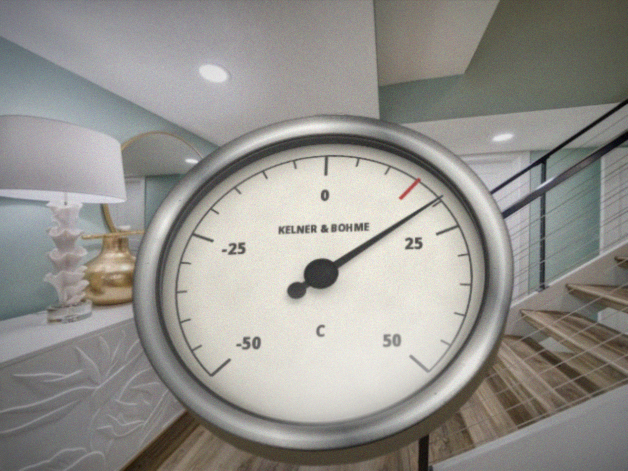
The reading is 20 °C
